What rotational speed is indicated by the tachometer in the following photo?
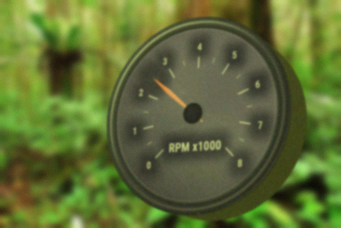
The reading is 2500 rpm
